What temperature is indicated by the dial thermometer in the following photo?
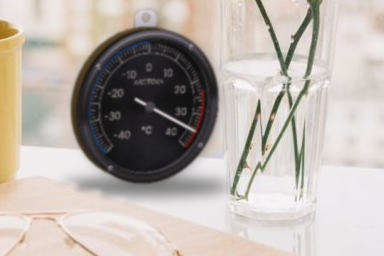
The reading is 35 °C
